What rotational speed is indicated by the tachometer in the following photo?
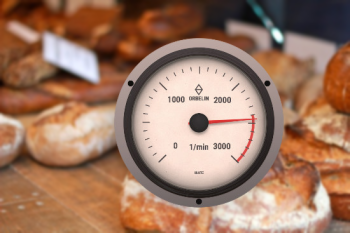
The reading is 2450 rpm
